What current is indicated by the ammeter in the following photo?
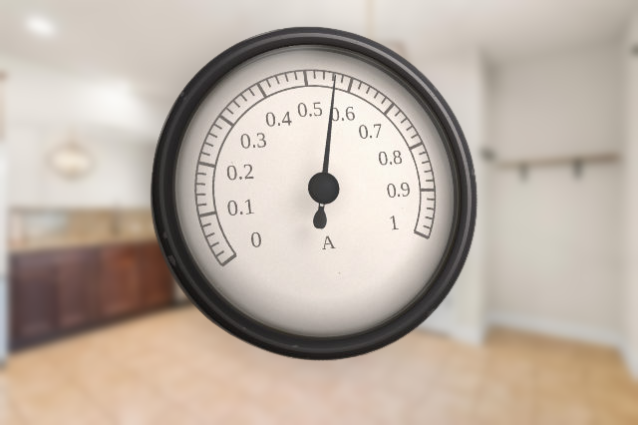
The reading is 0.56 A
